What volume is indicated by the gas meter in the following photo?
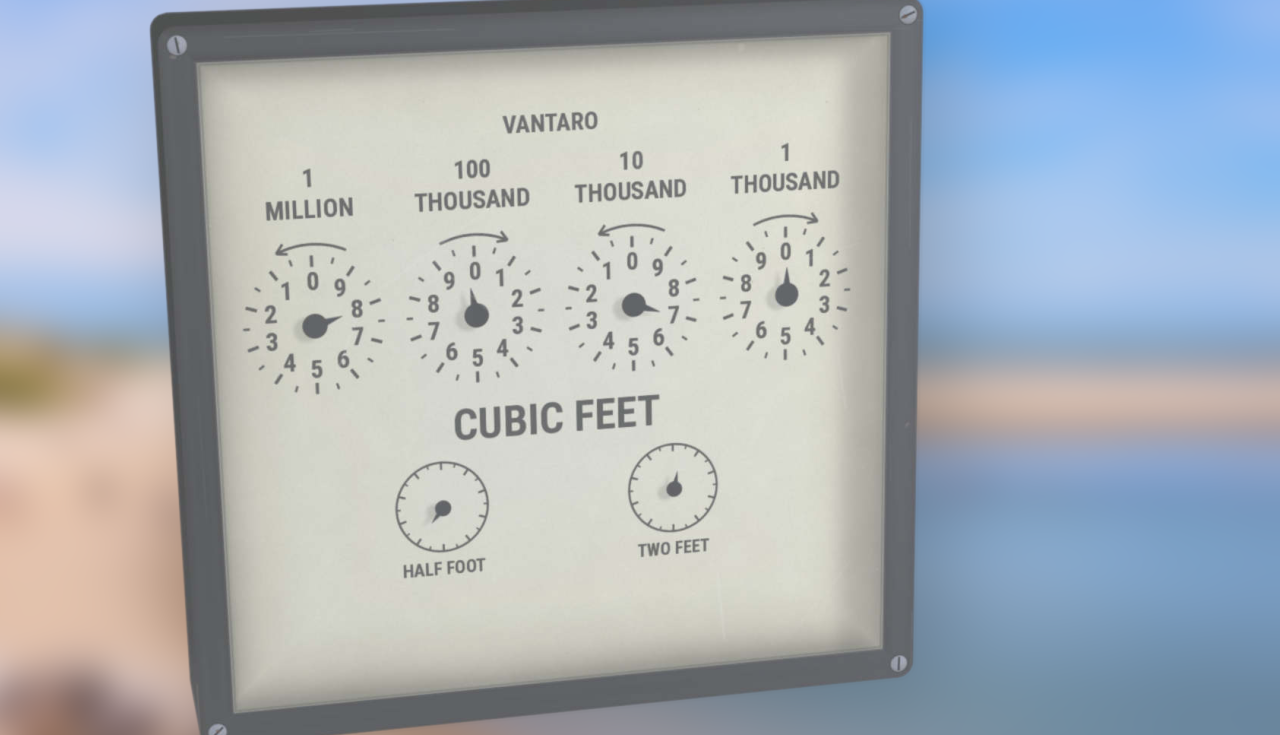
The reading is 797000 ft³
